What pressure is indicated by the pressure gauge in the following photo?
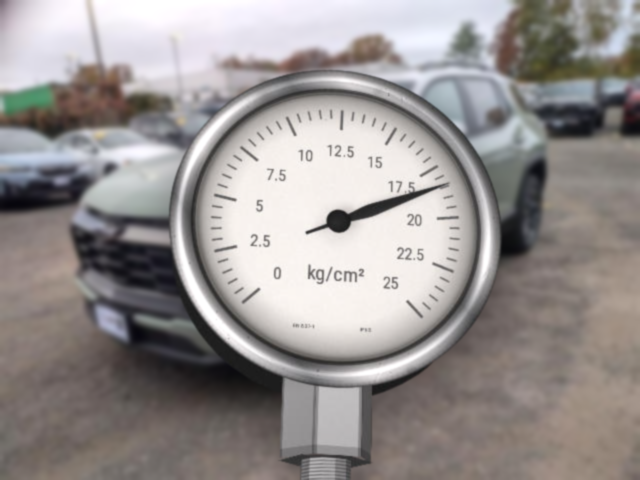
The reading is 18.5 kg/cm²
